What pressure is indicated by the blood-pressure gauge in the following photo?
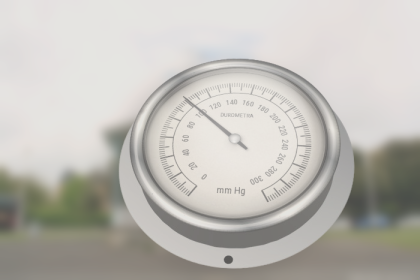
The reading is 100 mmHg
